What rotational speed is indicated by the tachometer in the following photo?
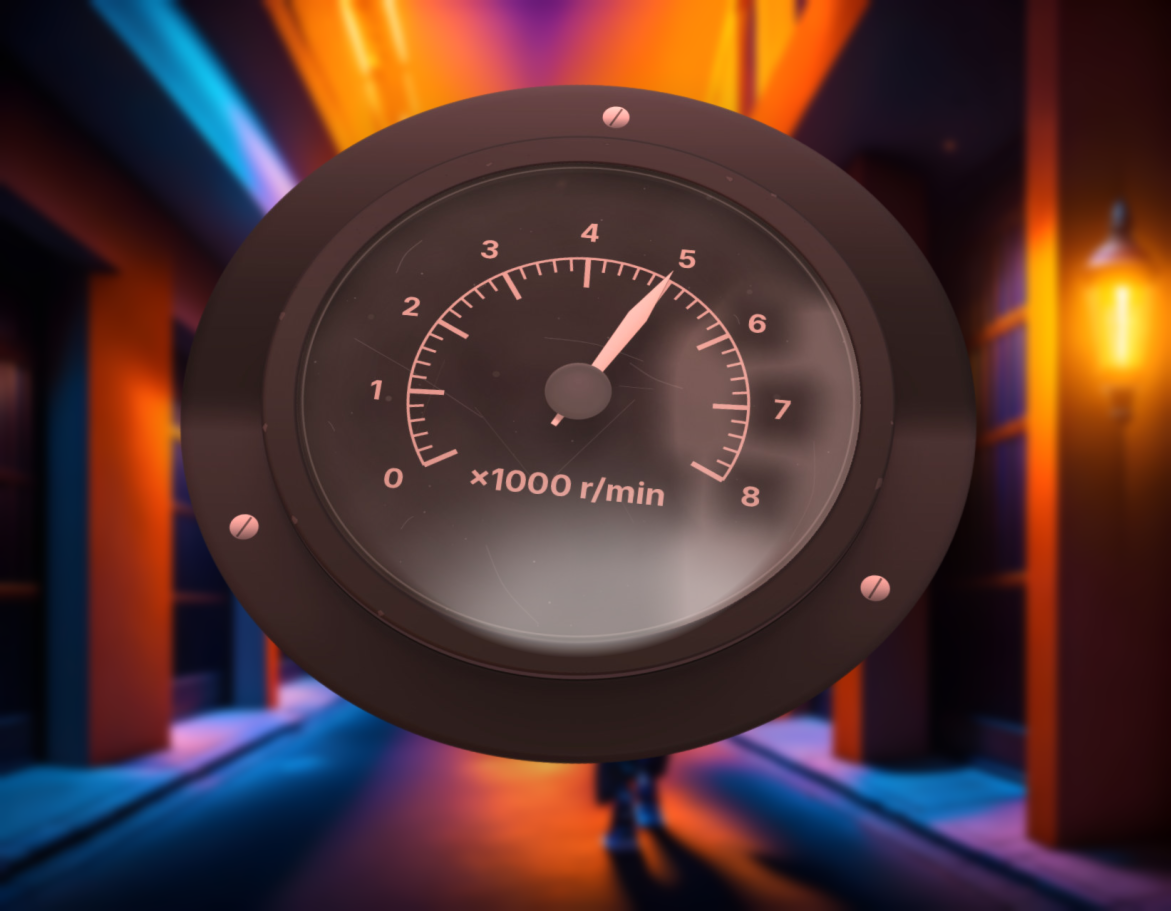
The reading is 5000 rpm
